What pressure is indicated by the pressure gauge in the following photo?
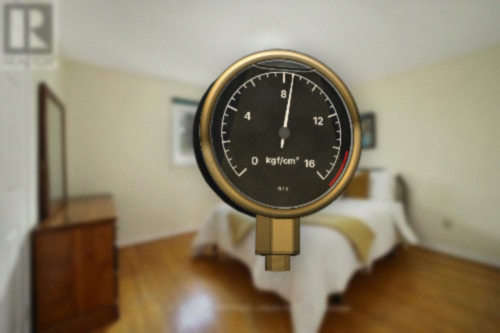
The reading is 8.5 kg/cm²
